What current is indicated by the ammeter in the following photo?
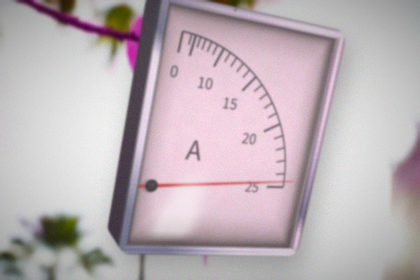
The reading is 24.5 A
